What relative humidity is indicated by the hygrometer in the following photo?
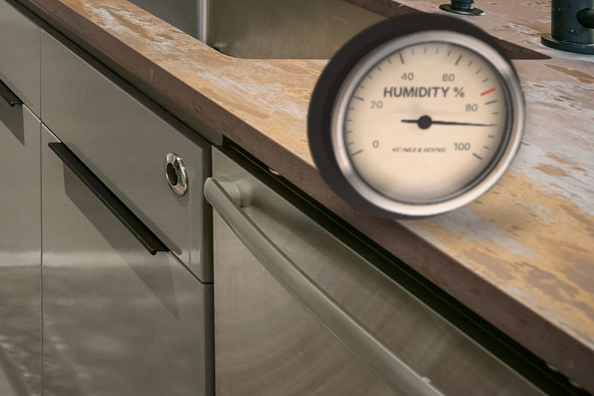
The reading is 88 %
